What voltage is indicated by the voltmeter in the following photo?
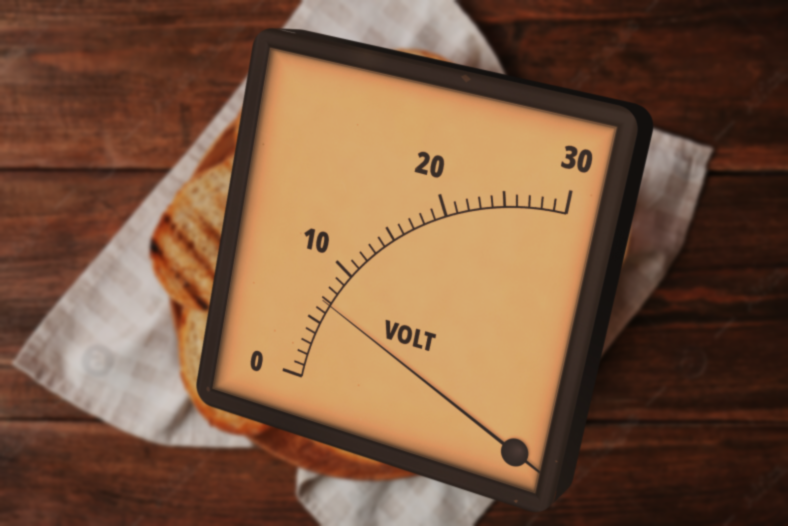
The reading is 7 V
